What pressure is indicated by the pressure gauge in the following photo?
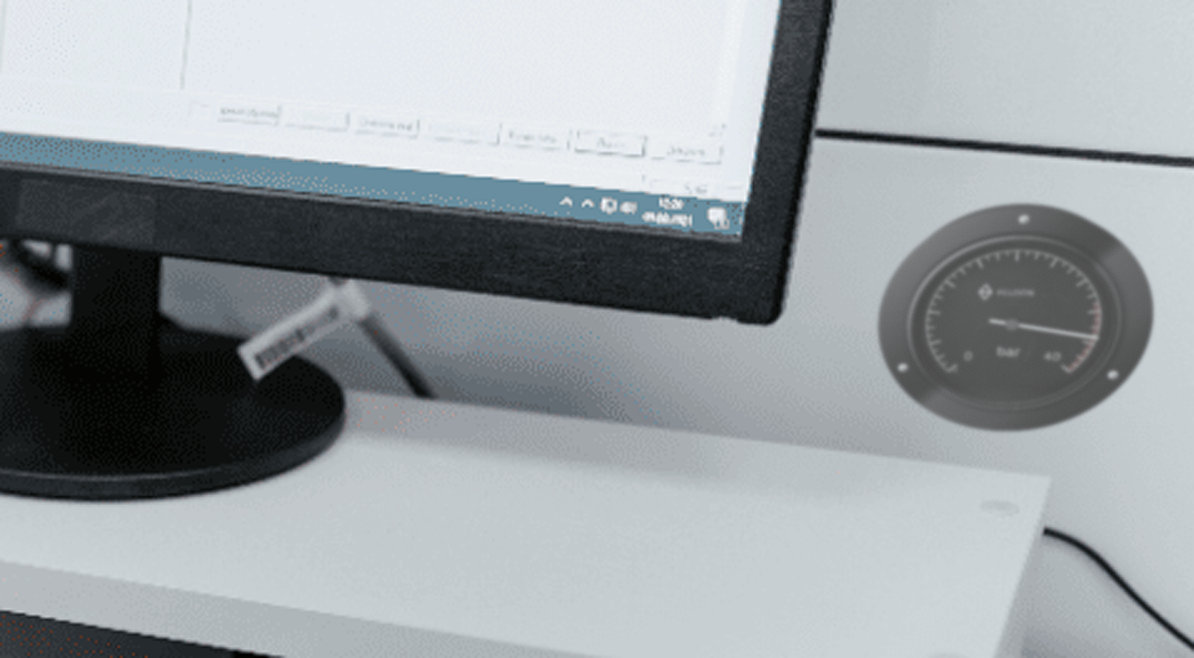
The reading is 35 bar
